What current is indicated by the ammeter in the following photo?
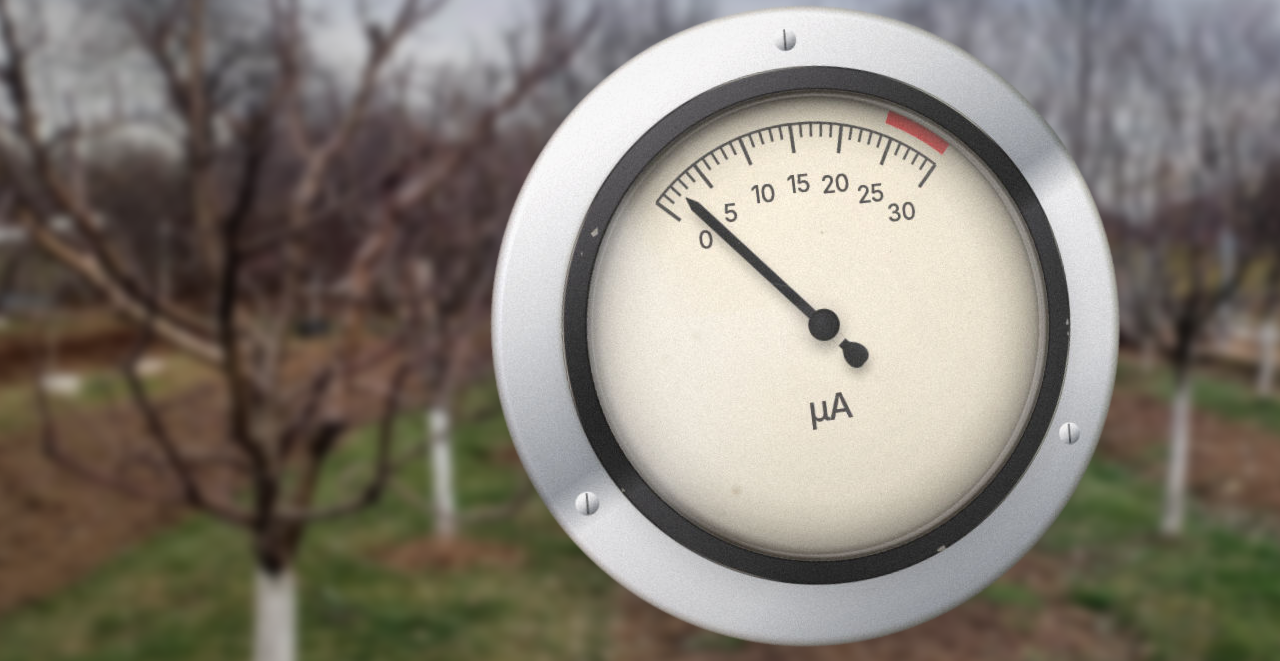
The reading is 2 µA
